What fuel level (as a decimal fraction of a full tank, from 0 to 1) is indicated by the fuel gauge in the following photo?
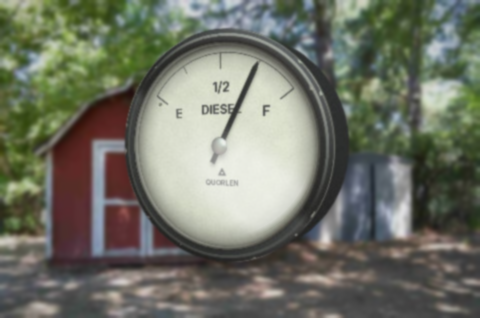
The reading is 0.75
